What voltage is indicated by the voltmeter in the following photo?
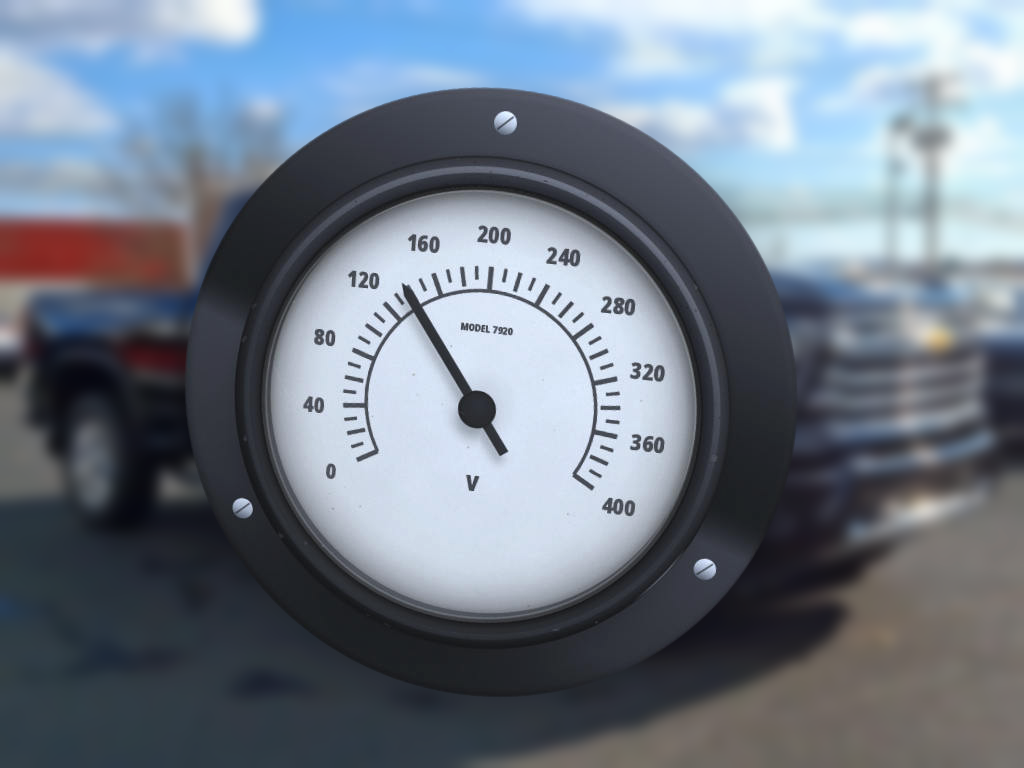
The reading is 140 V
